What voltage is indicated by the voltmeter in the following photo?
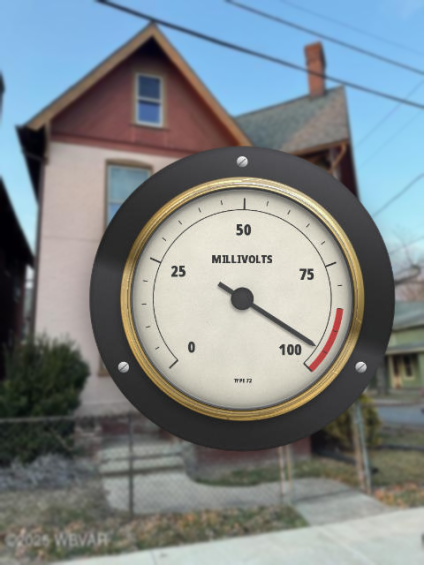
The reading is 95 mV
